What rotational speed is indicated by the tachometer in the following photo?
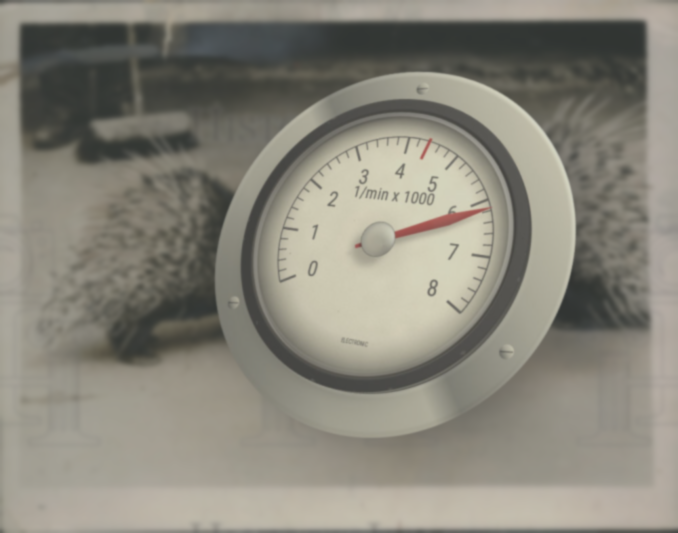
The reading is 6200 rpm
